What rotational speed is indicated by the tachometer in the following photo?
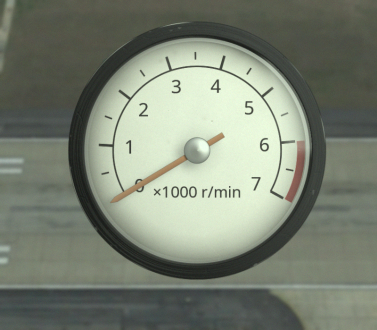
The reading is 0 rpm
